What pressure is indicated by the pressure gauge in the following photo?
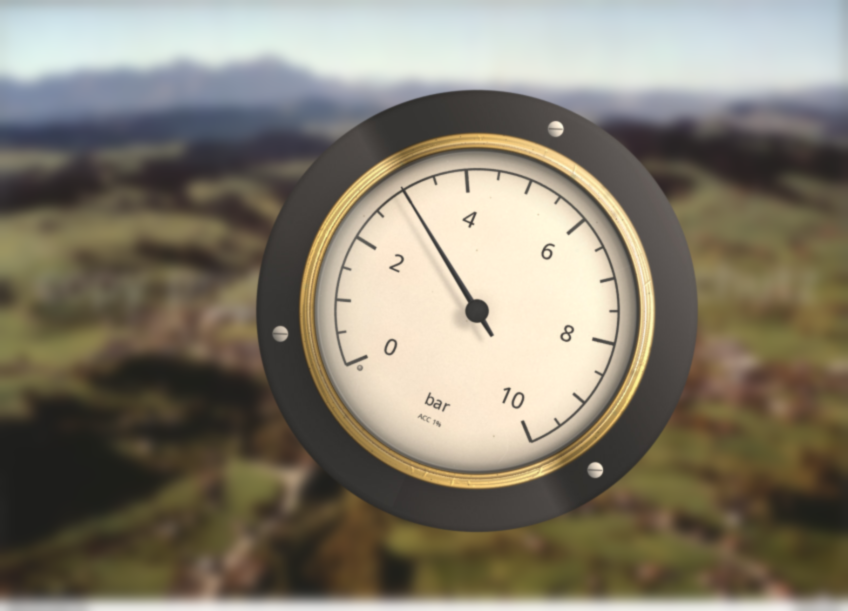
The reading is 3 bar
